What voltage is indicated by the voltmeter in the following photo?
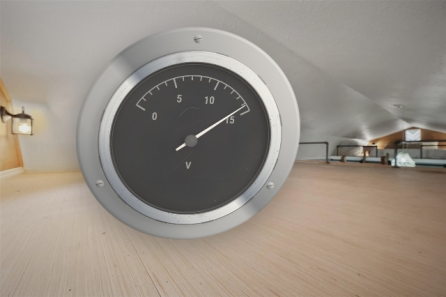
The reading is 14 V
